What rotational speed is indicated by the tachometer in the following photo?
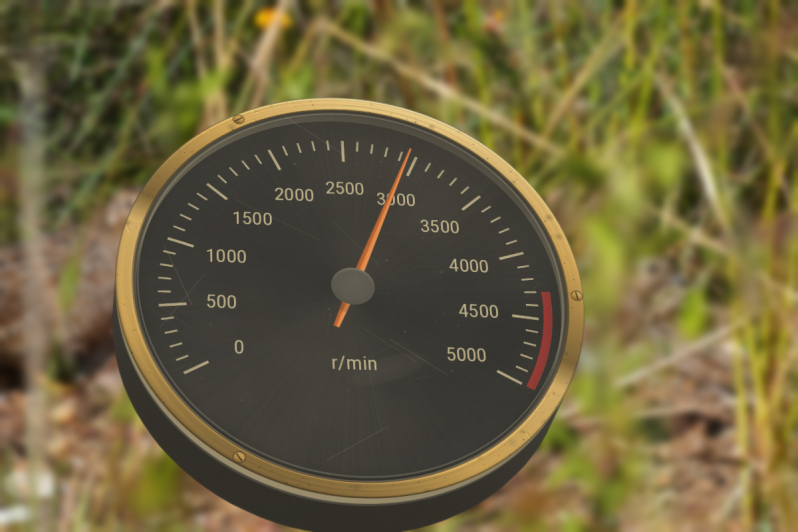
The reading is 2950 rpm
